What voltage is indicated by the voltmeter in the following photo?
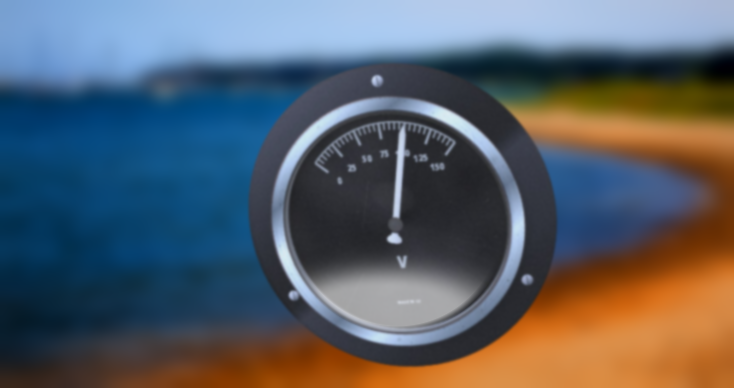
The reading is 100 V
